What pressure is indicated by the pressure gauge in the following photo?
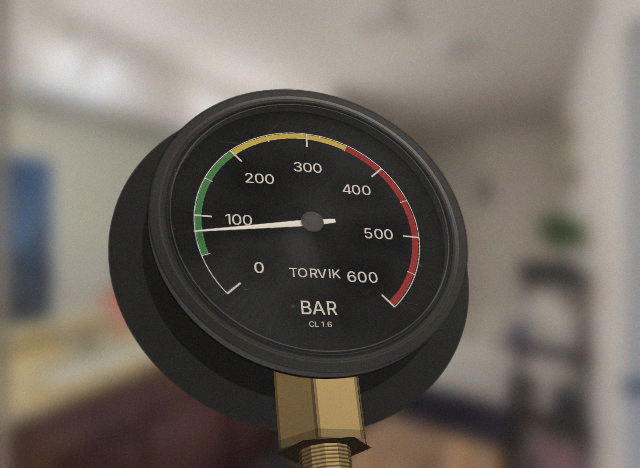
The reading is 75 bar
